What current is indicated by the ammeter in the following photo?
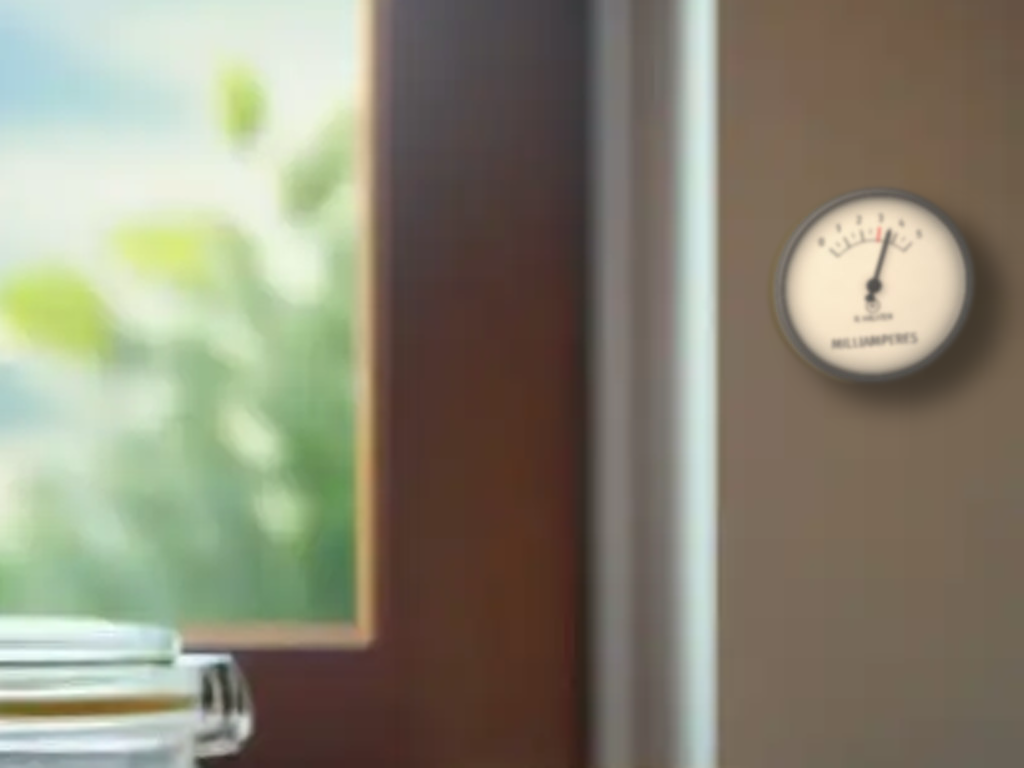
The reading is 3.5 mA
